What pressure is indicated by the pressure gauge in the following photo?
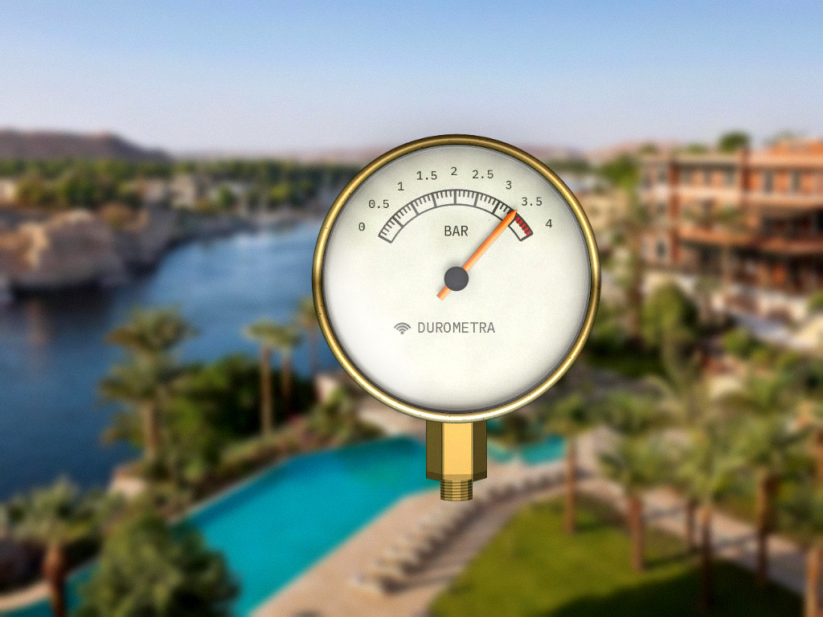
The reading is 3.4 bar
